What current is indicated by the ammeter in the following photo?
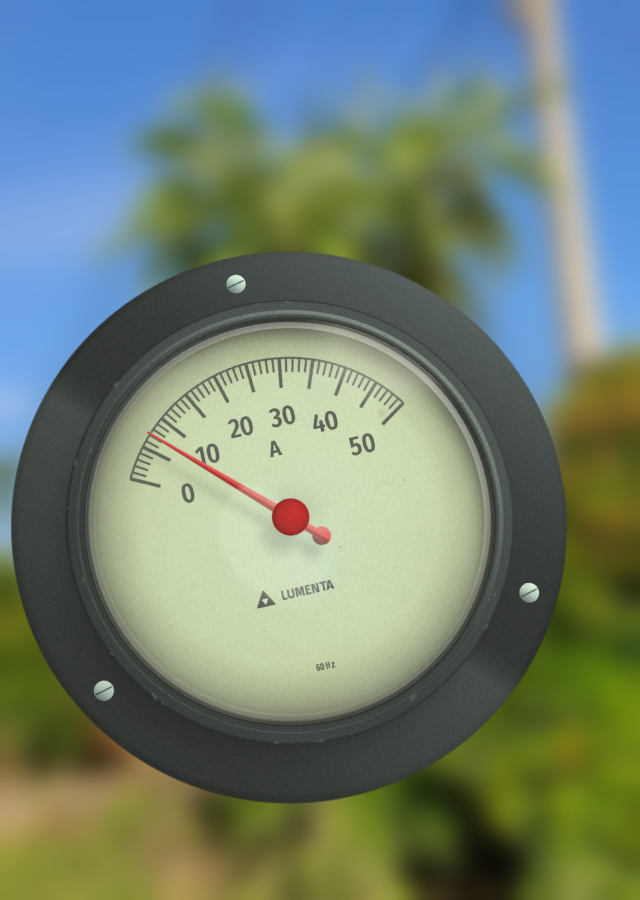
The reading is 7 A
